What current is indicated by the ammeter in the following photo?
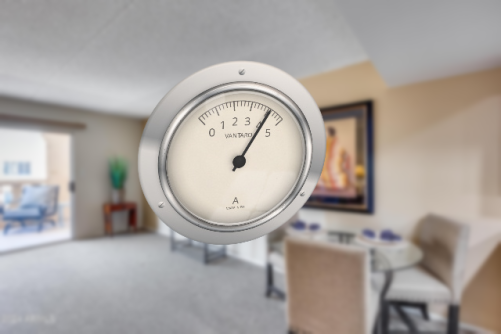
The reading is 4 A
